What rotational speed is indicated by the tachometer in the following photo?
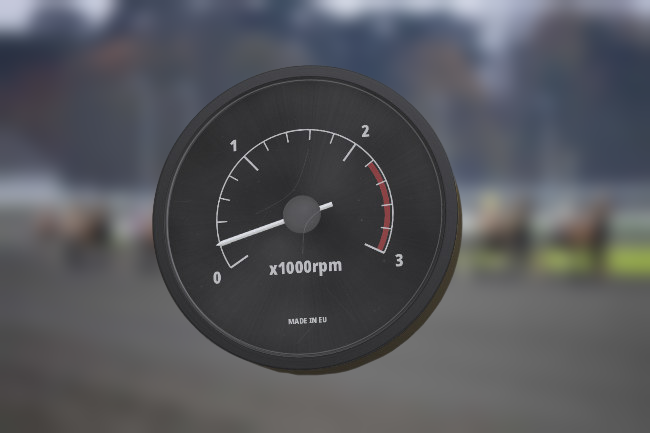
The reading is 200 rpm
